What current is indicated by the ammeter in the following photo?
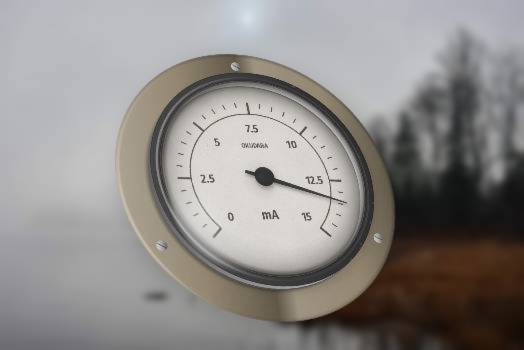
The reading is 13.5 mA
